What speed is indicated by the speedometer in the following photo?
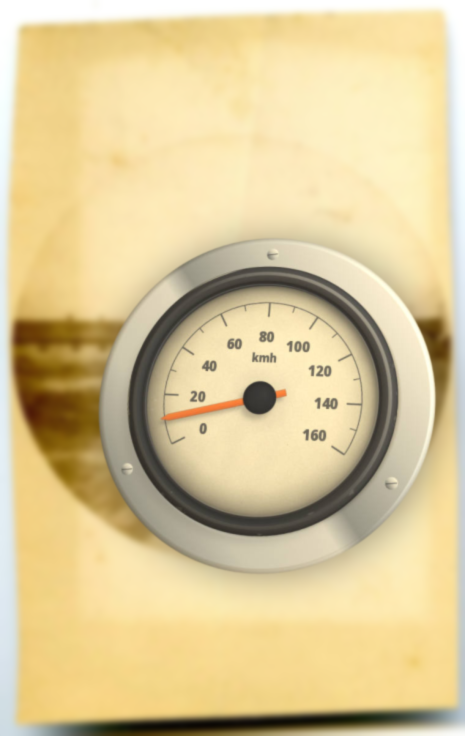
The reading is 10 km/h
